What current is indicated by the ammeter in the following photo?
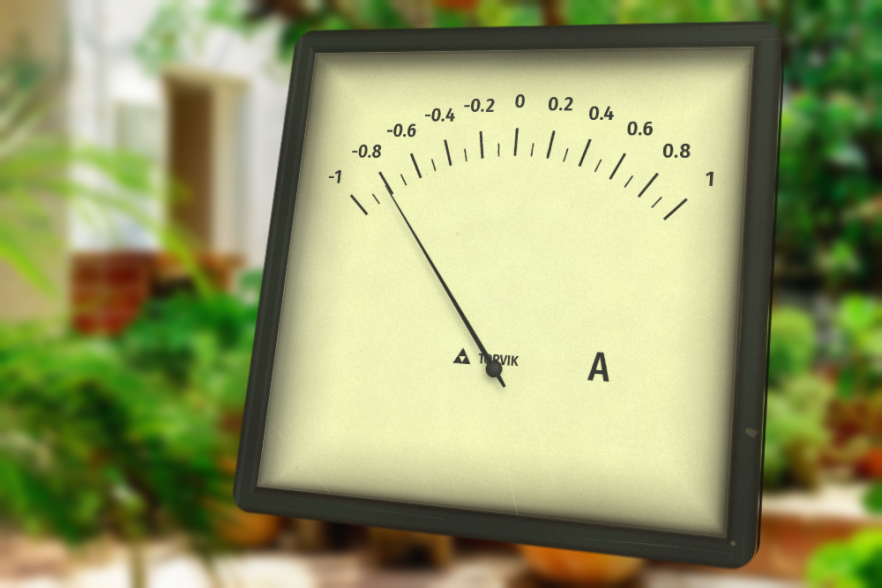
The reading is -0.8 A
